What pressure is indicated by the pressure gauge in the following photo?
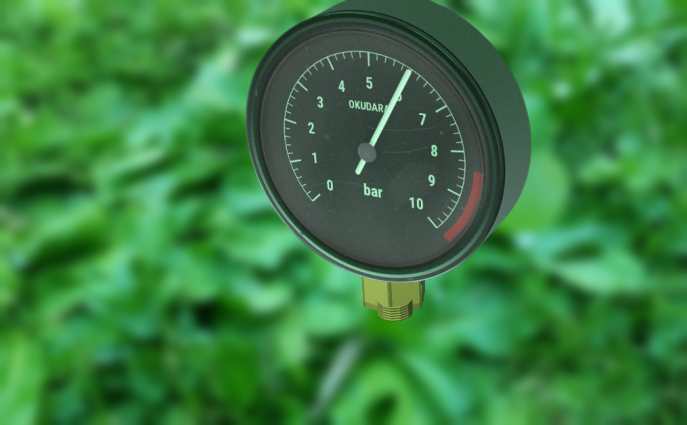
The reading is 6 bar
